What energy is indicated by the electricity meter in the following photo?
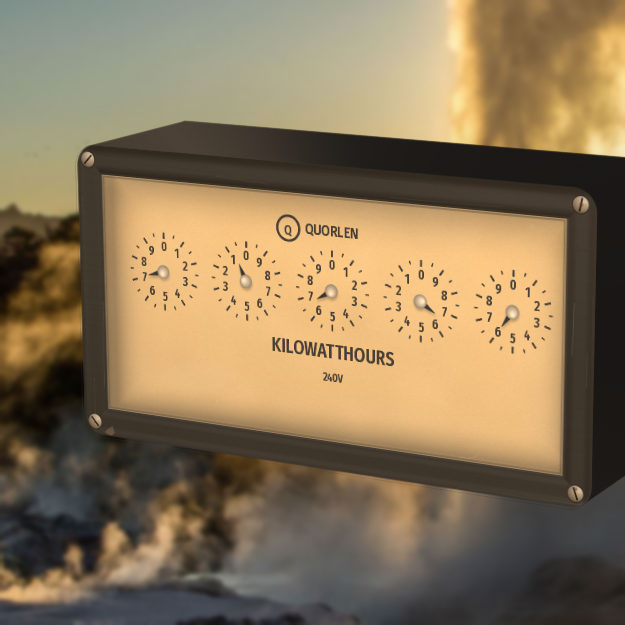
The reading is 70666 kWh
